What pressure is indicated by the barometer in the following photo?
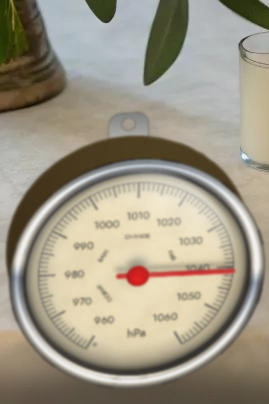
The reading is 1040 hPa
